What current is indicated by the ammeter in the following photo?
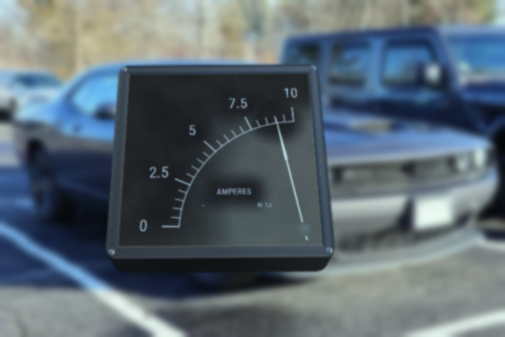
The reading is 9 A
